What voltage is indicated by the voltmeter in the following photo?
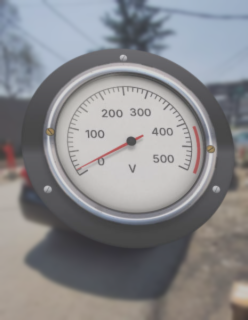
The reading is 10 V
